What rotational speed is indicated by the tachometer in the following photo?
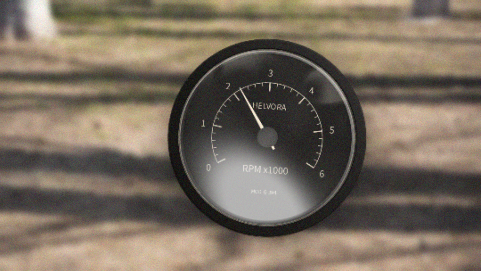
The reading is 2200 rpm
